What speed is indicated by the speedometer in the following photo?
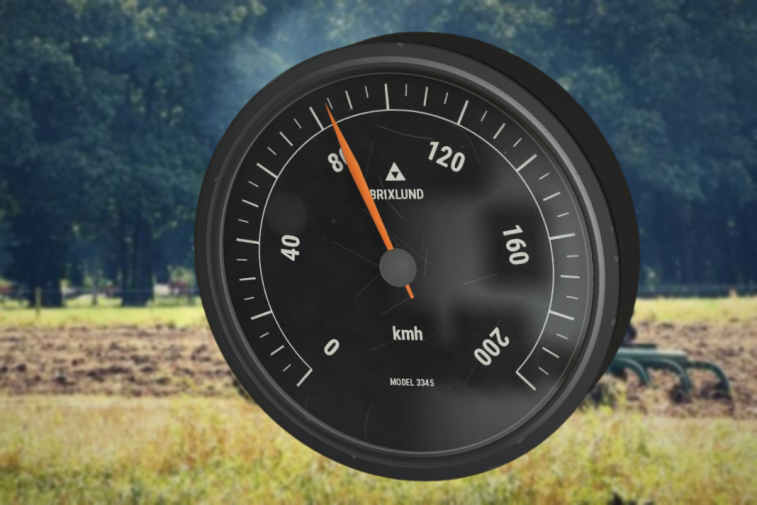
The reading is 85 km/h
